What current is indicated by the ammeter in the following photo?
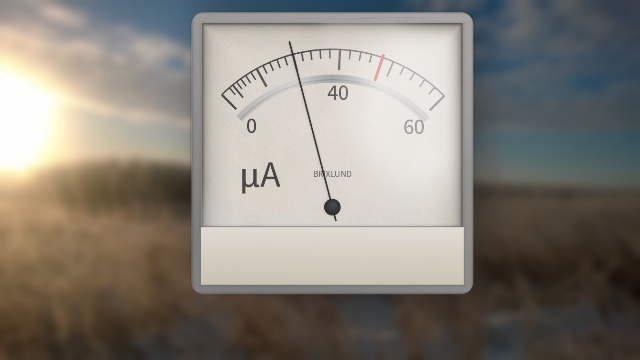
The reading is 30 µA
